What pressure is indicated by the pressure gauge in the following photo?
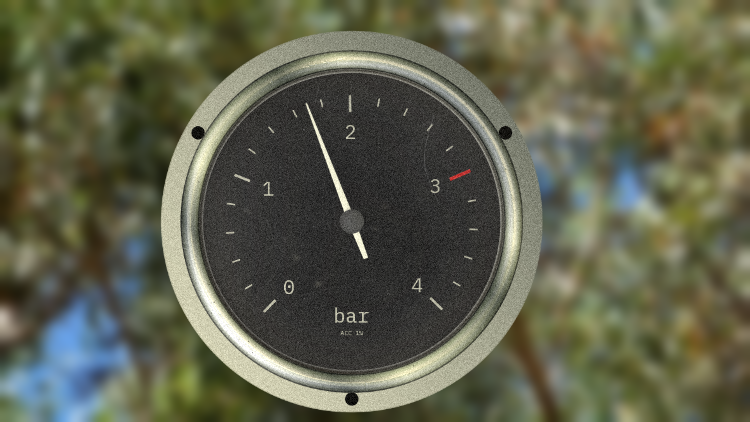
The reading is 1.7 bar
